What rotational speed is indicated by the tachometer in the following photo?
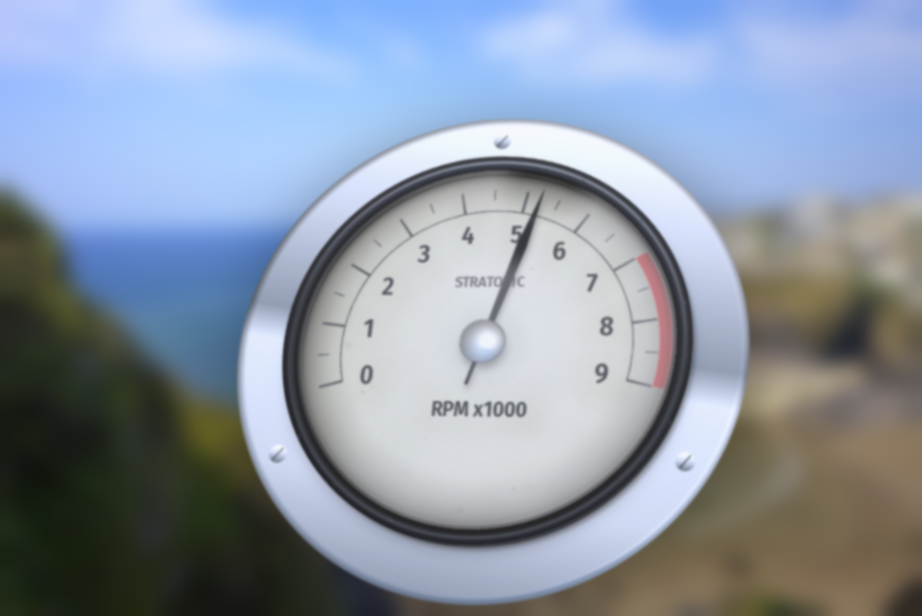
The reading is 5250 rpm
